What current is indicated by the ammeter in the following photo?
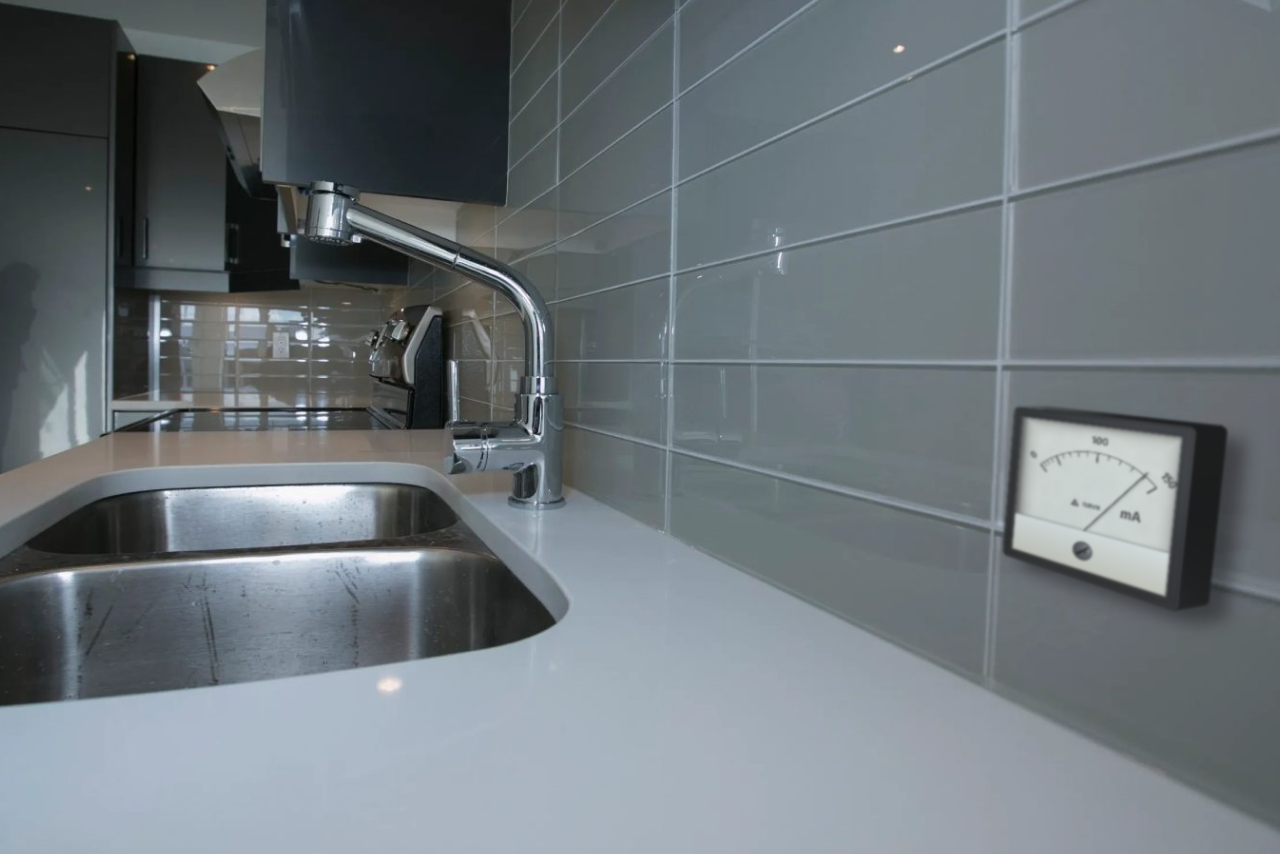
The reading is 140 mA
